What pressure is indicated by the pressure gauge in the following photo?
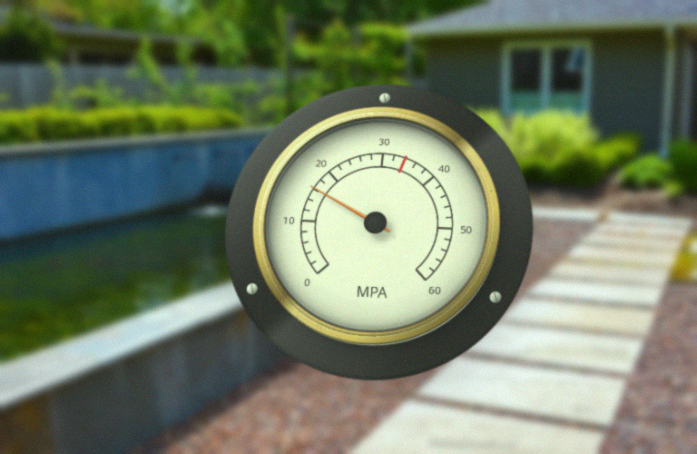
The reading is 16 MPa
